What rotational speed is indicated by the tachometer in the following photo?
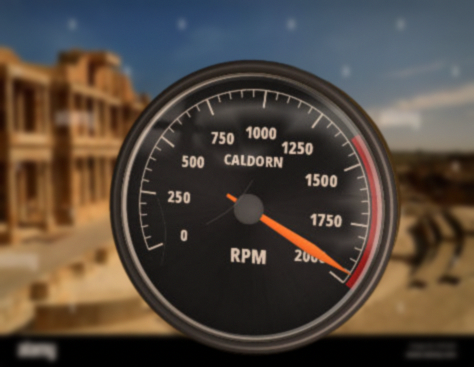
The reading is 1950 rpm
